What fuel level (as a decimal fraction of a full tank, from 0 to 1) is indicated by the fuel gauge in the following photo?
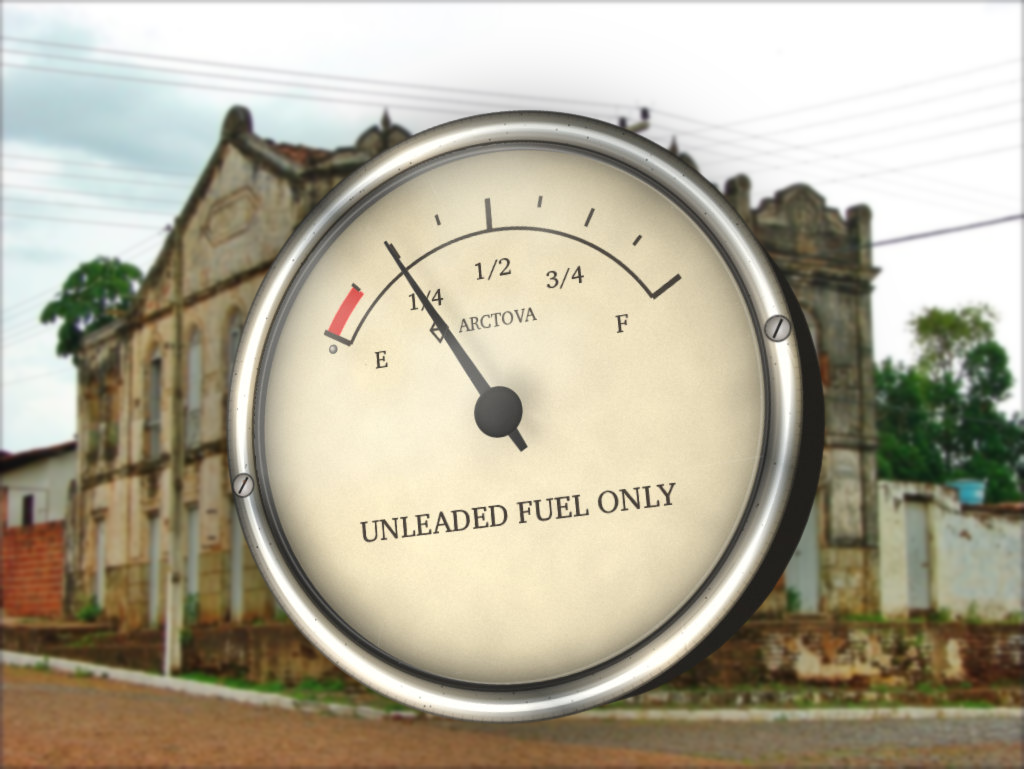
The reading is 0.25
